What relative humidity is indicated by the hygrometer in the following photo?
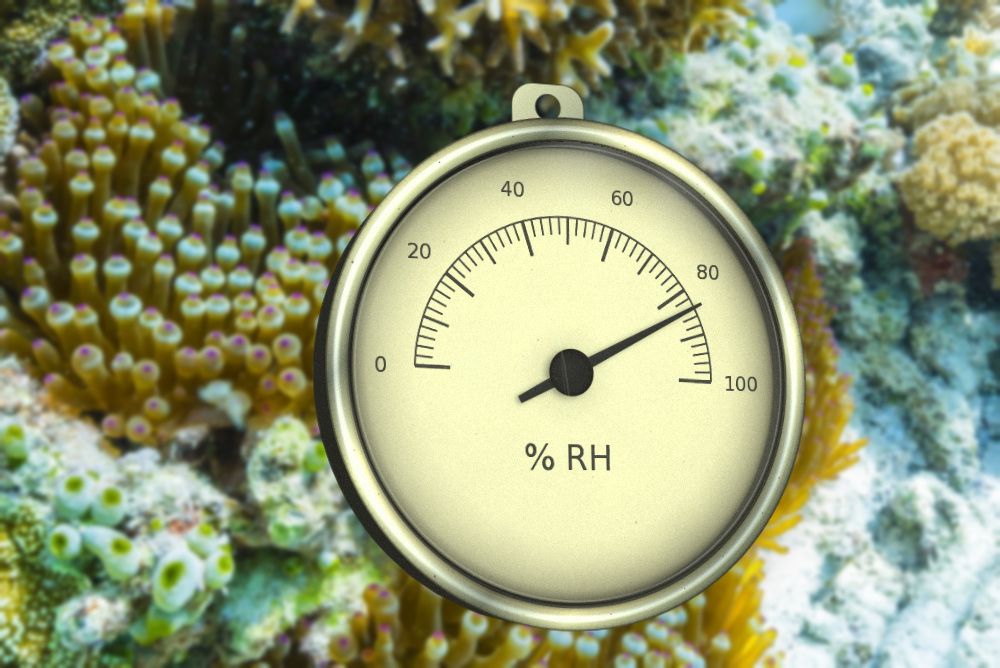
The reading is 84 %
